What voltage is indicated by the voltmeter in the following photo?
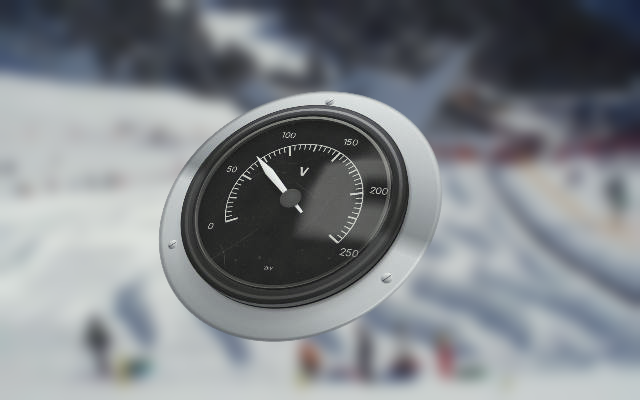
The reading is 70 V
